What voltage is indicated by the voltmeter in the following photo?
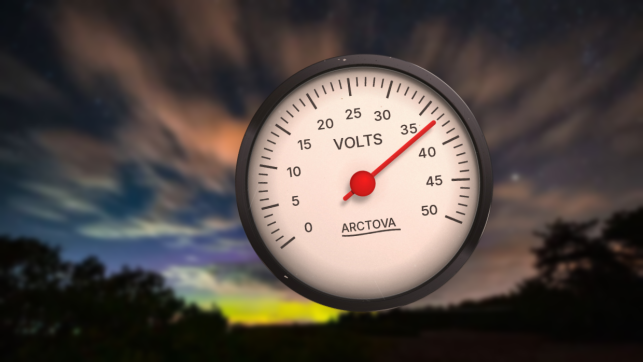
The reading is 37 V
